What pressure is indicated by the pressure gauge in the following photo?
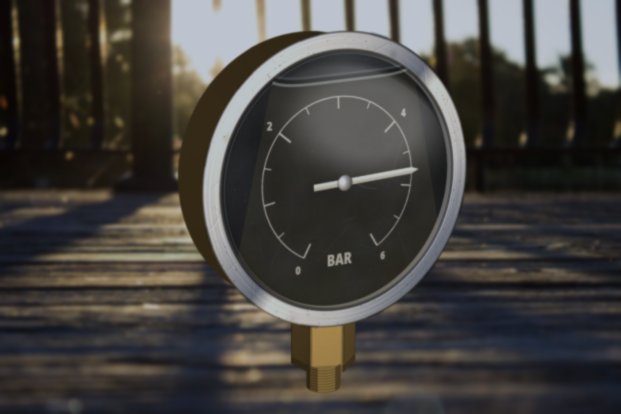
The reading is 4.75 bar
